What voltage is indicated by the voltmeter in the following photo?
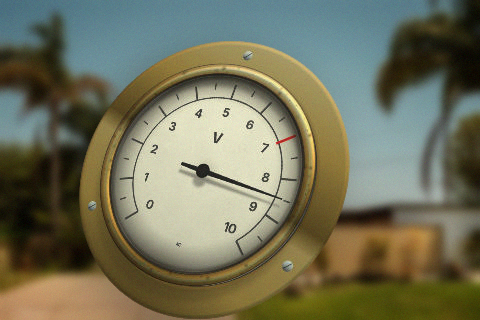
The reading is 8.5 V
